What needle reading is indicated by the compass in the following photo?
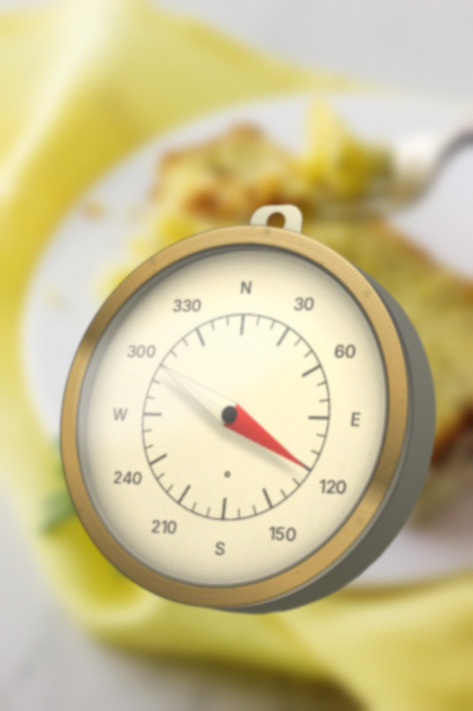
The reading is 120 °
